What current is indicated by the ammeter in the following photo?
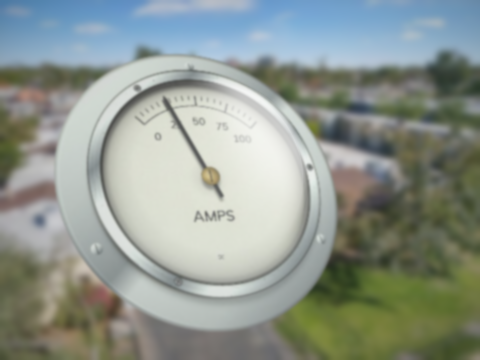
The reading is 25 A
